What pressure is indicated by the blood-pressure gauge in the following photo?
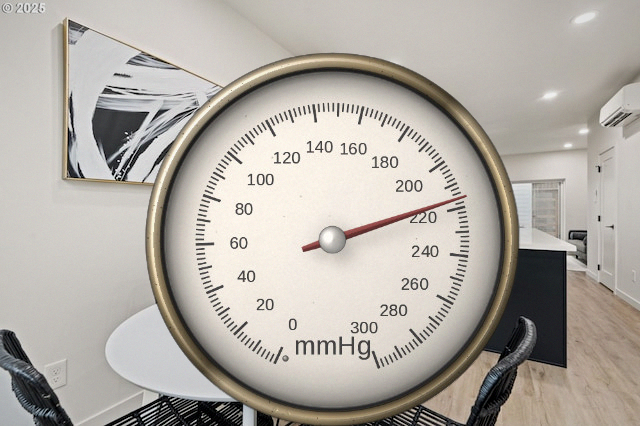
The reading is 216 mmHg
